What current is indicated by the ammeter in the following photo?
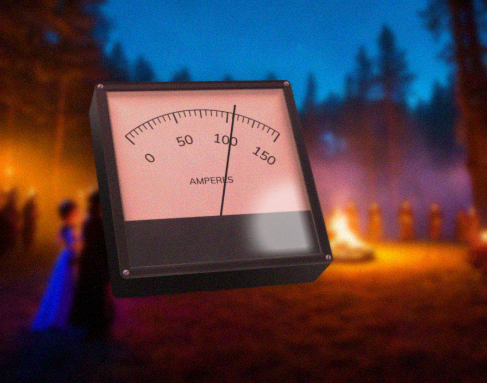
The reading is 105 A
